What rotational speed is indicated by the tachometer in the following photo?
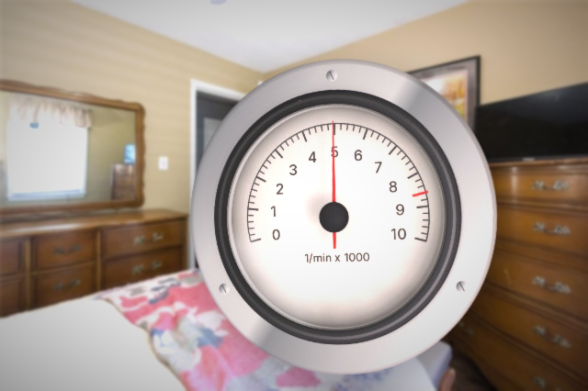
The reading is 5000 rpm
